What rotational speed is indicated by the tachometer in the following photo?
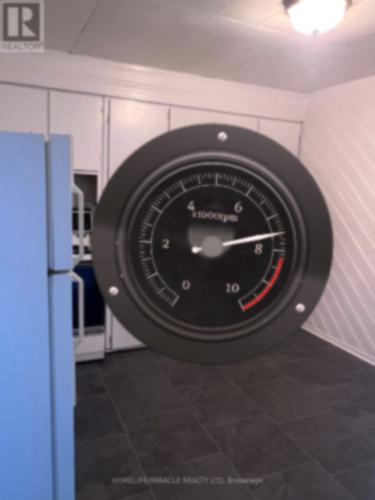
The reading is 7500 rpm
